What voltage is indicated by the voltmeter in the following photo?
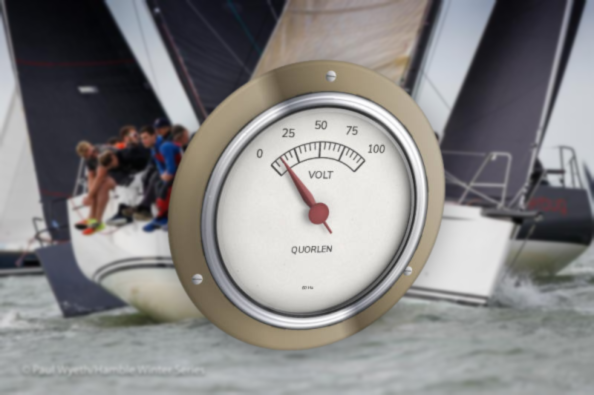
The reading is 10 V
